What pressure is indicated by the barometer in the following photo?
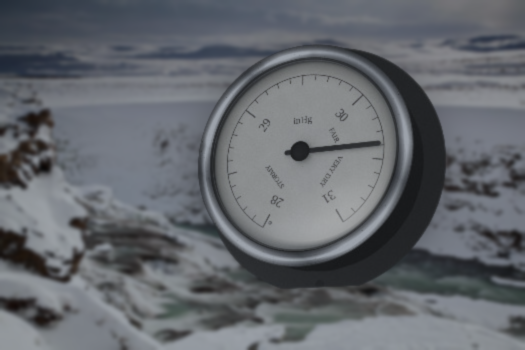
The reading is 30.4 inHg
